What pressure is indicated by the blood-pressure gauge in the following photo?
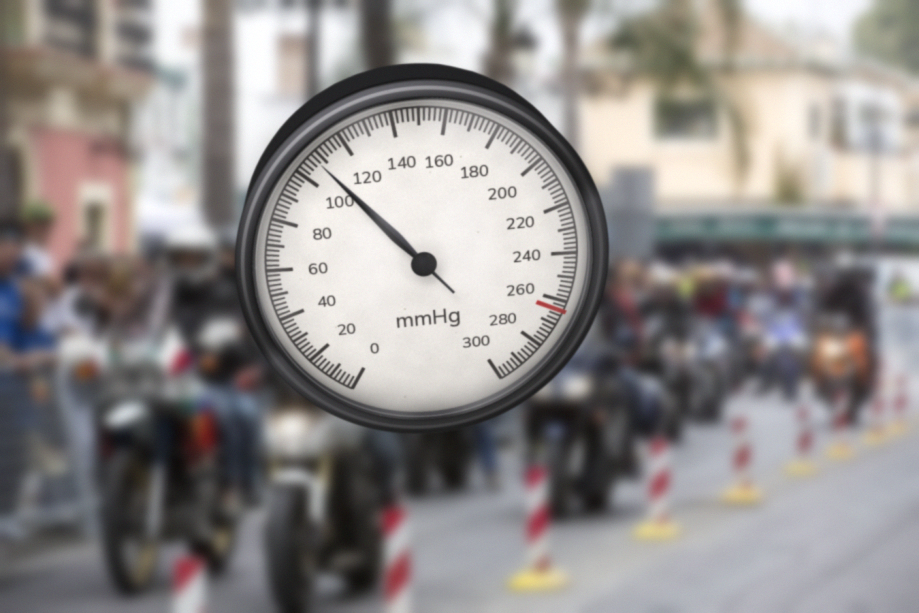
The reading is 108 mmHg
